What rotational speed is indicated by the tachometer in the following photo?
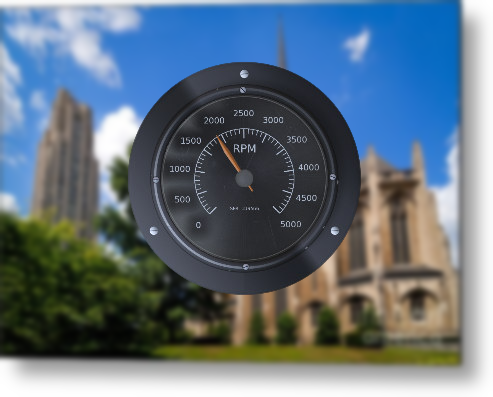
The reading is 1900 rpm
